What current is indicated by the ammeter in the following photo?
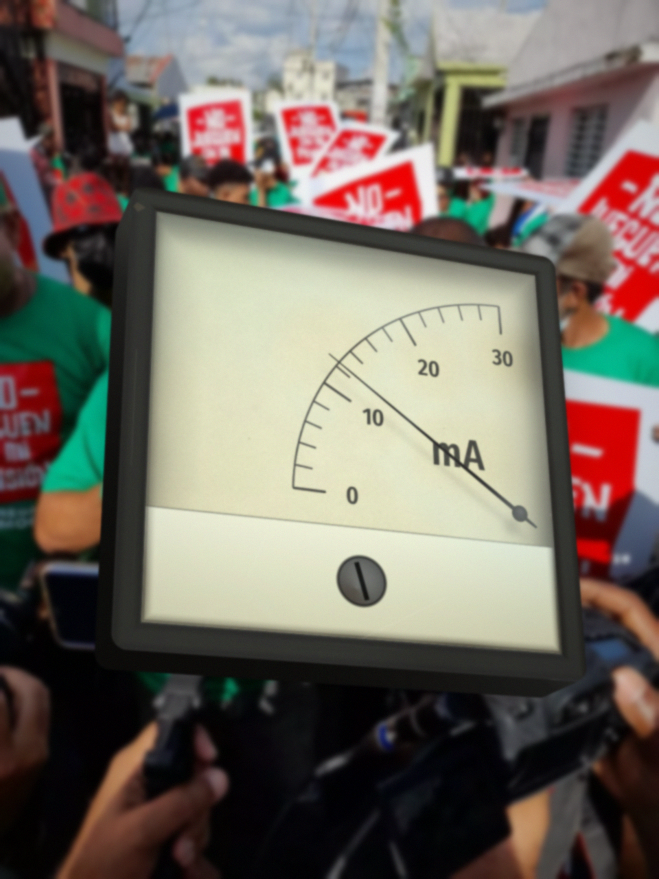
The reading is 12 mA
